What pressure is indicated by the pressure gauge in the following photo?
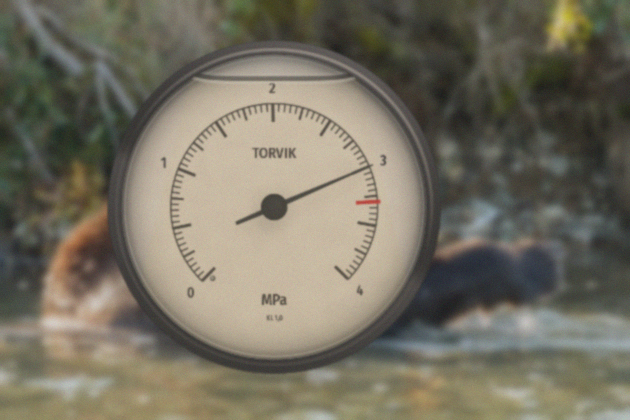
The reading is 3 MPa
